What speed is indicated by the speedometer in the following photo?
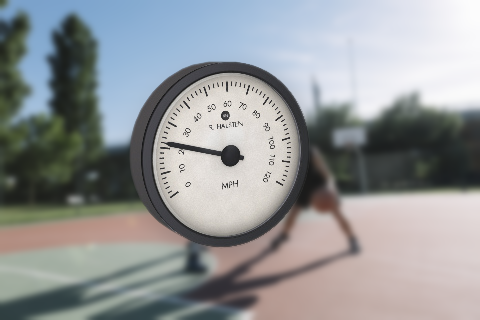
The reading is 22 mph
